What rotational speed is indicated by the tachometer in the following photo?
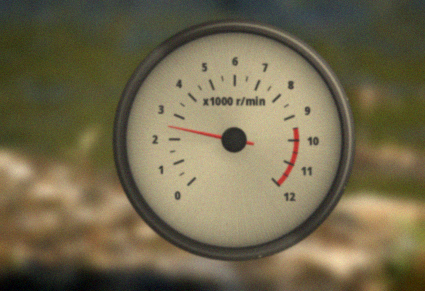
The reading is 2500 rpm
